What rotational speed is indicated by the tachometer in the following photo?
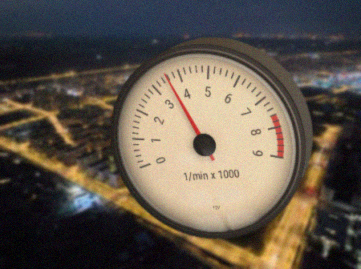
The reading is 3600 rpm
